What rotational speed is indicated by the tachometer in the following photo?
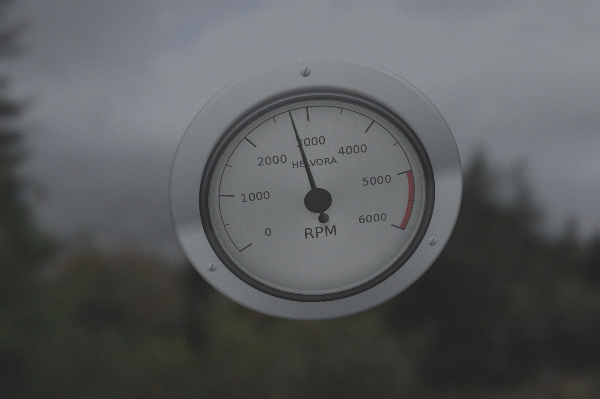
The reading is 2750 rpm
